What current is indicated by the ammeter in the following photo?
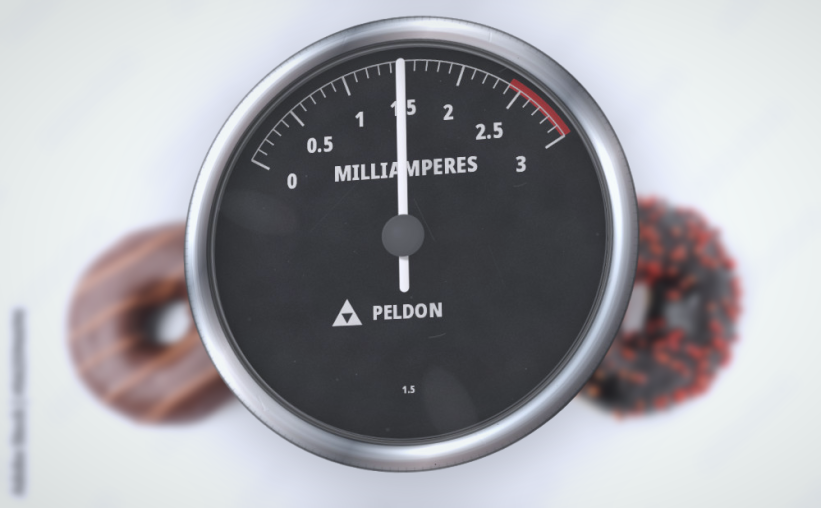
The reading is 1.5 mA
